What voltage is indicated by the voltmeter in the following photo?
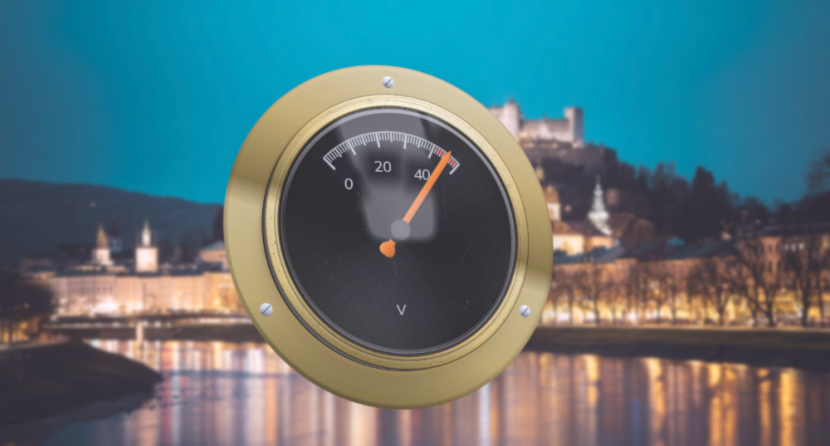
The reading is 45 V
